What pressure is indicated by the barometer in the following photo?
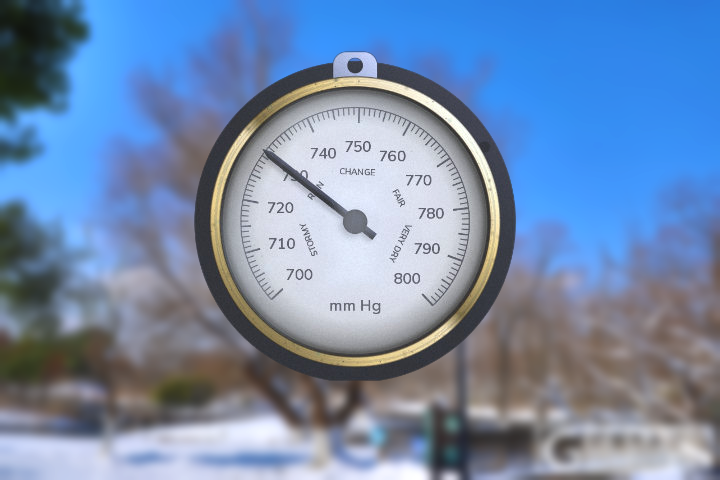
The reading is 730 mmHg
